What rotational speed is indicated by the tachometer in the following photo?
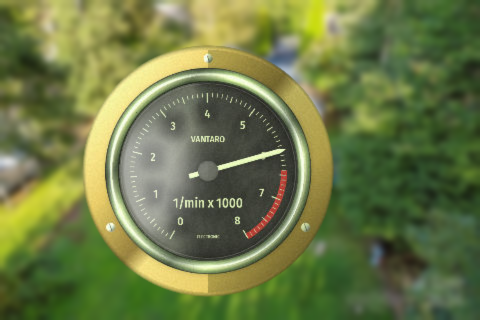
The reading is 6000 rpm
